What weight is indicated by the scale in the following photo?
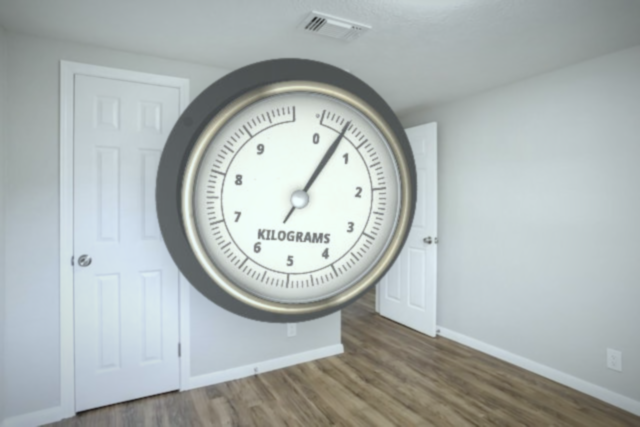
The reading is 0.5 kg
